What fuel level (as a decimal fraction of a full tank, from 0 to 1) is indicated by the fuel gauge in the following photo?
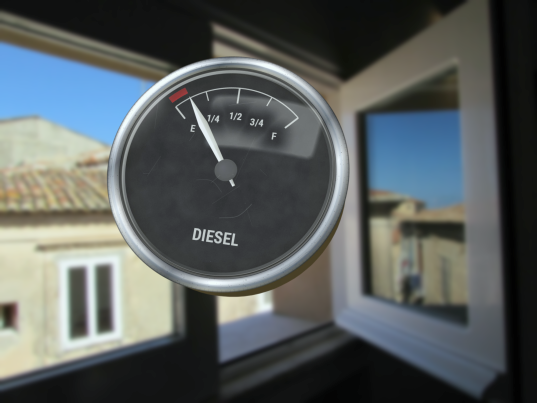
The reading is 0.125
